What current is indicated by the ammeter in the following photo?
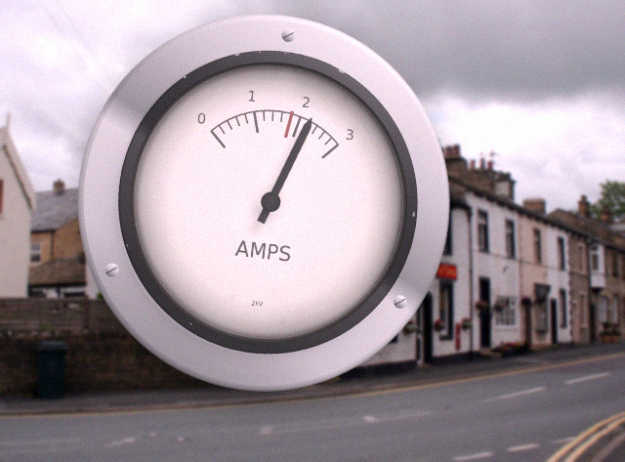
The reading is 2.2 A
